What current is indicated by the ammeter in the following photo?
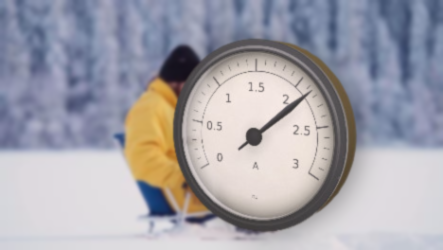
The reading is 2.15 A
